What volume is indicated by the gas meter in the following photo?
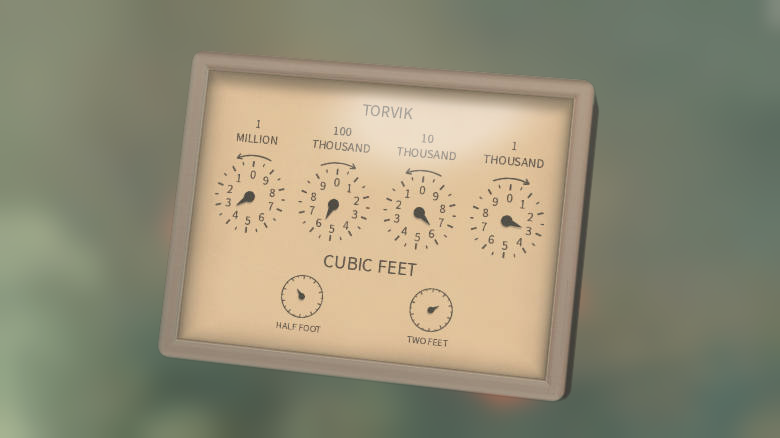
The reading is 356300 ft³
